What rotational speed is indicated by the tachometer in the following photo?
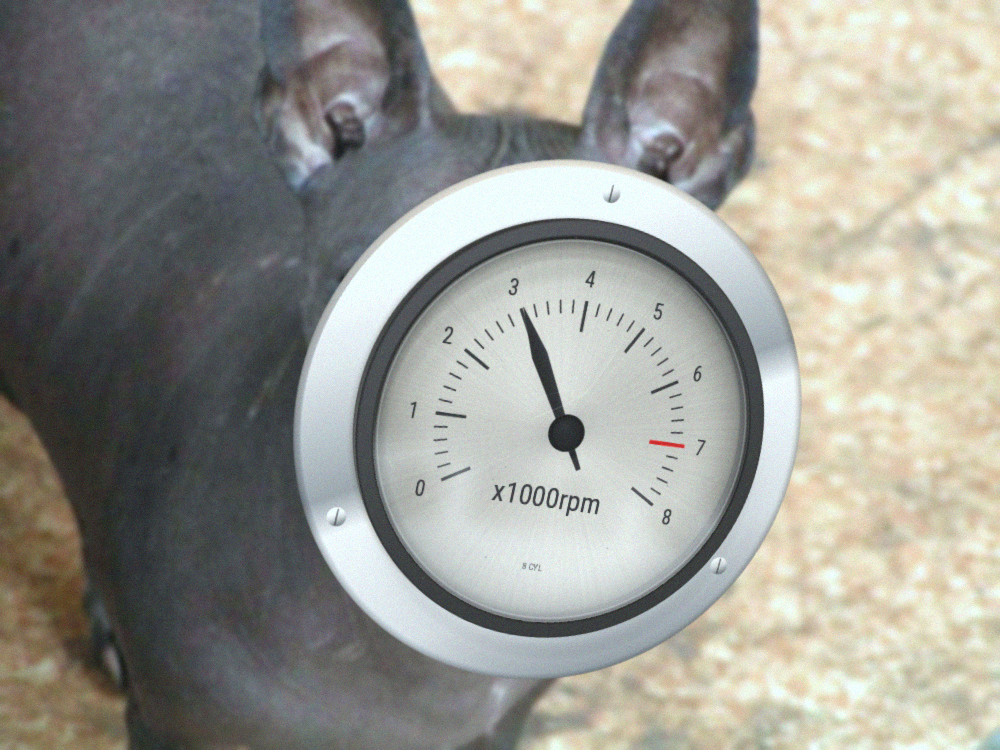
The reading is 3000 rpm
